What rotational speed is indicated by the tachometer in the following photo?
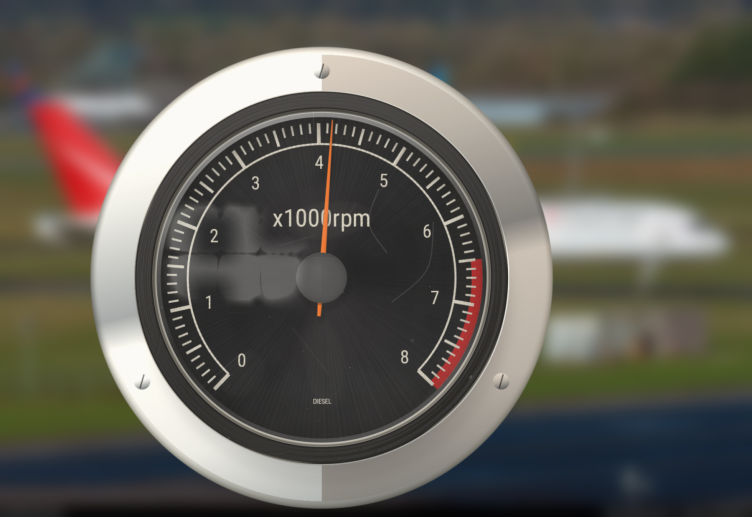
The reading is 4150 rpm
